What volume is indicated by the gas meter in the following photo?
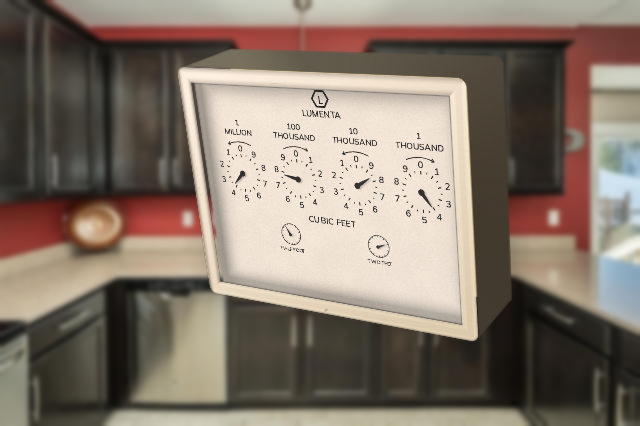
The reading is 378400 ft³
